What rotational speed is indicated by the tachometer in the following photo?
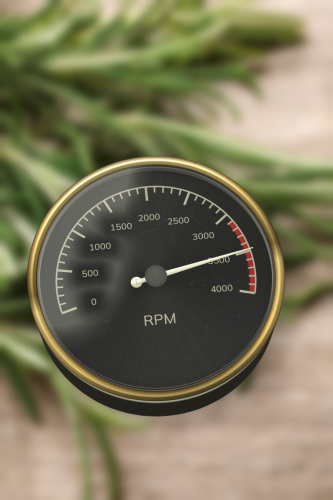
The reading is 3500 rpm
